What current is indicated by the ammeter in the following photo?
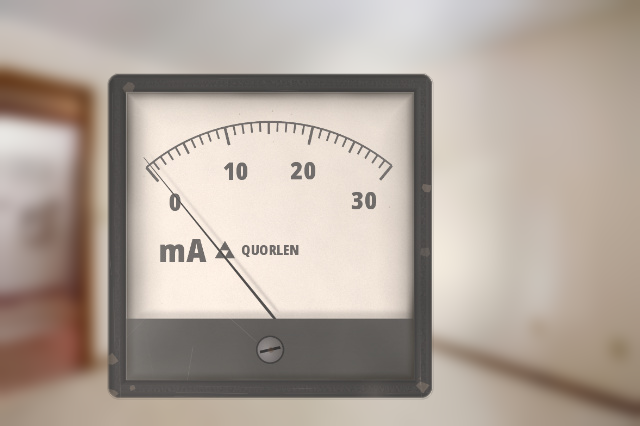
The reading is 0.5 mA
